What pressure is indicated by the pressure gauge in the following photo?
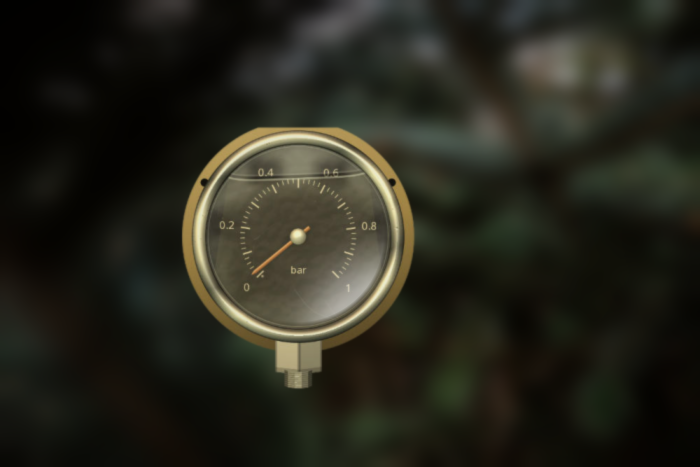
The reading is 0.02 bar
